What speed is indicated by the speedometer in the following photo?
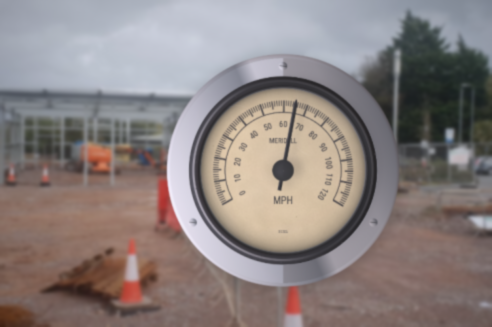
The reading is 65 mph
